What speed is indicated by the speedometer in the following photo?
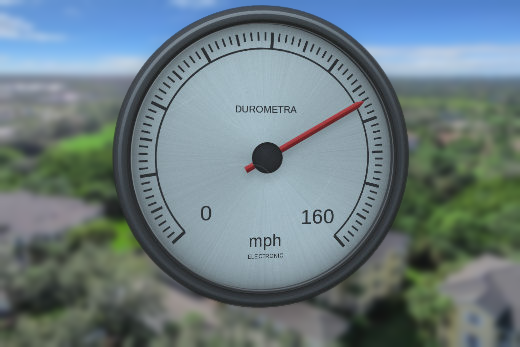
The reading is 114 mph
